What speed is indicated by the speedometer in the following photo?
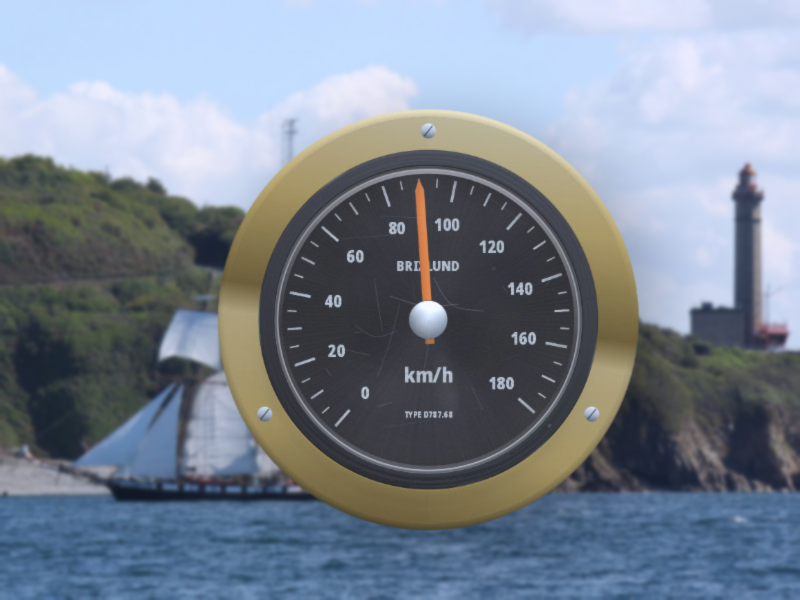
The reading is 90 km/h
